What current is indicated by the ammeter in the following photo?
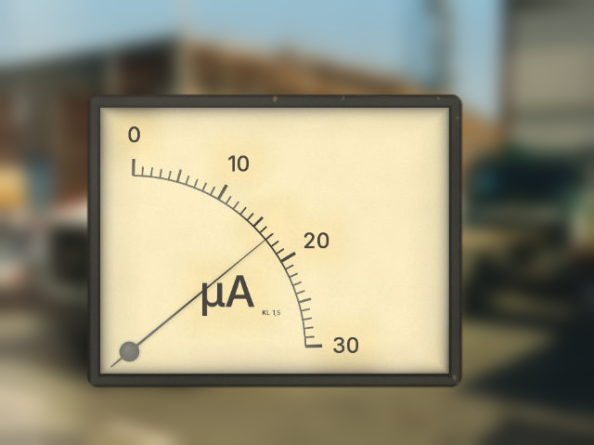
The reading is 17 µA
